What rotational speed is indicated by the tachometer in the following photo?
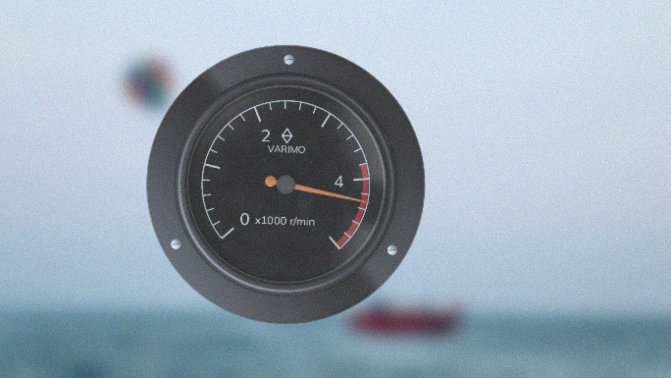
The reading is 4300 rpm
